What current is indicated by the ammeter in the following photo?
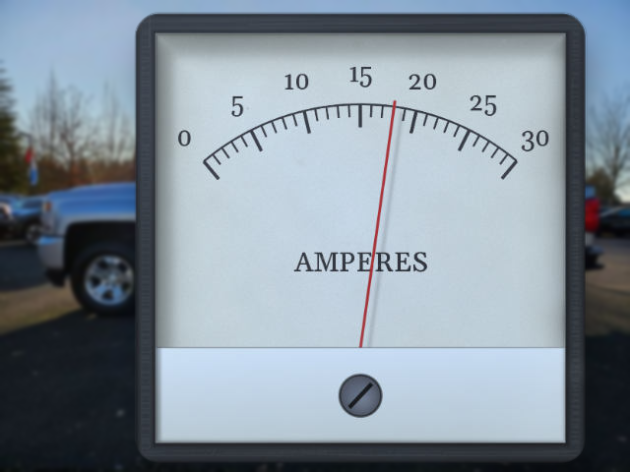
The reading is 18 A
